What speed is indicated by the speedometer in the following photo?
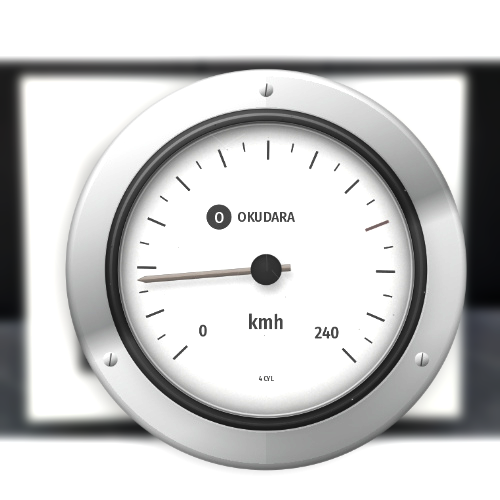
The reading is 35 km/h
